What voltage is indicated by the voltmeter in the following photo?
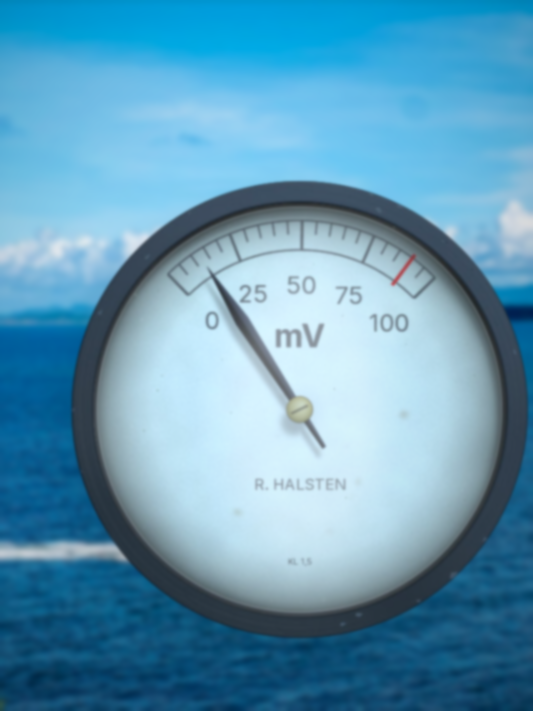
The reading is 12.5 mV
